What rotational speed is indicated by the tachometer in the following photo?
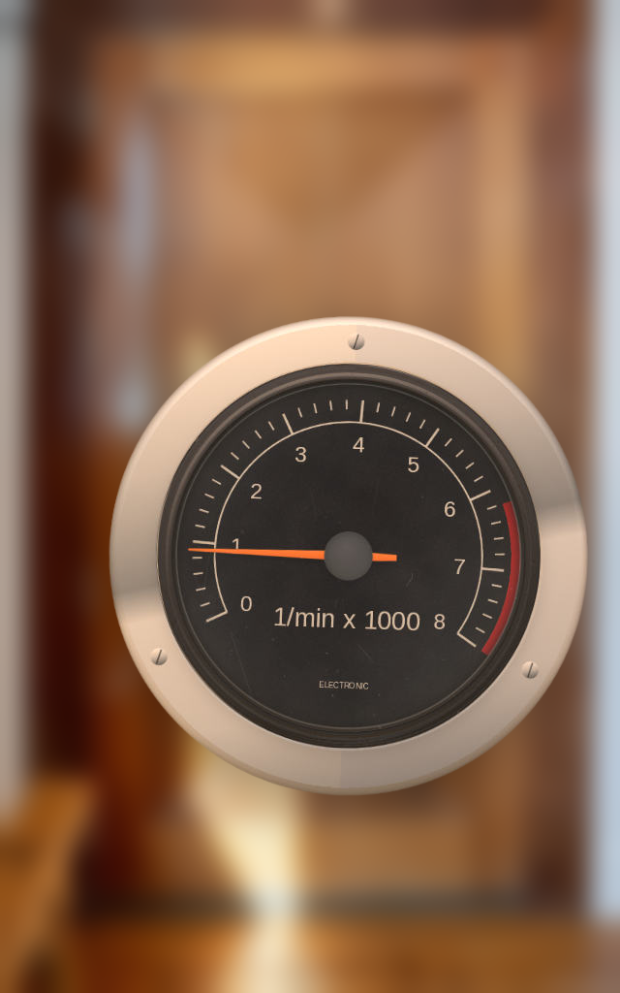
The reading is 900 rpm
